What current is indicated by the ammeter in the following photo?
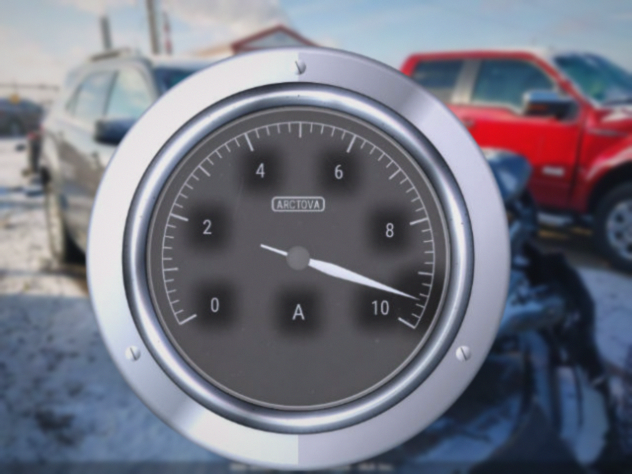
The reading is 9.5 A
